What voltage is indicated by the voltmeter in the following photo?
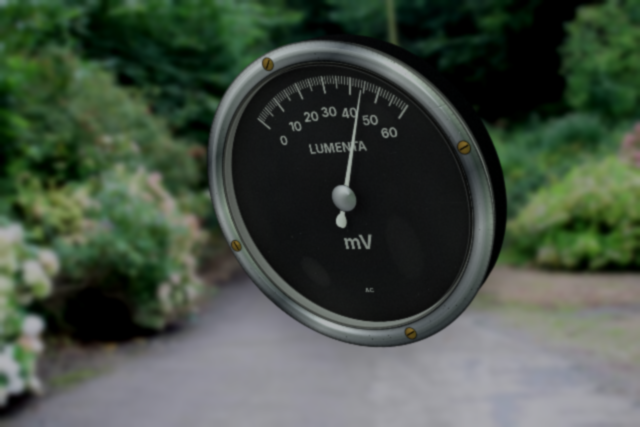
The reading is 45 mV
